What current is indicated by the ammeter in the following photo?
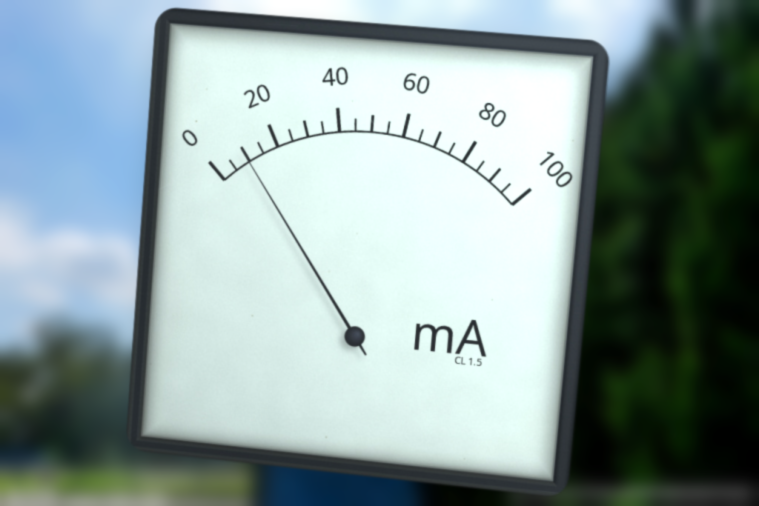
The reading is 10 mA
